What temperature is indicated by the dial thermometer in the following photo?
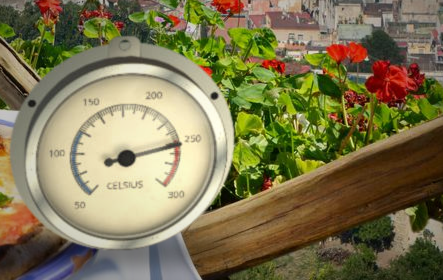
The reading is 250 °C
